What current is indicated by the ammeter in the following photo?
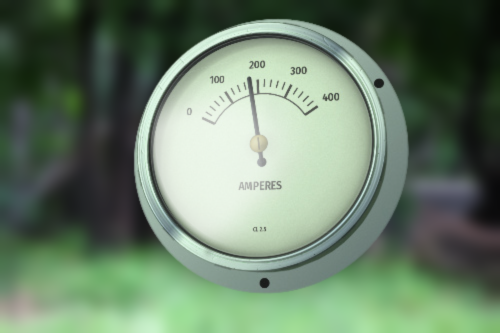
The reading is 180 A
